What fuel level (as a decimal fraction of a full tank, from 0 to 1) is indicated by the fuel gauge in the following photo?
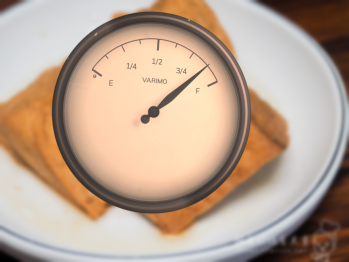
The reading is 0.875
